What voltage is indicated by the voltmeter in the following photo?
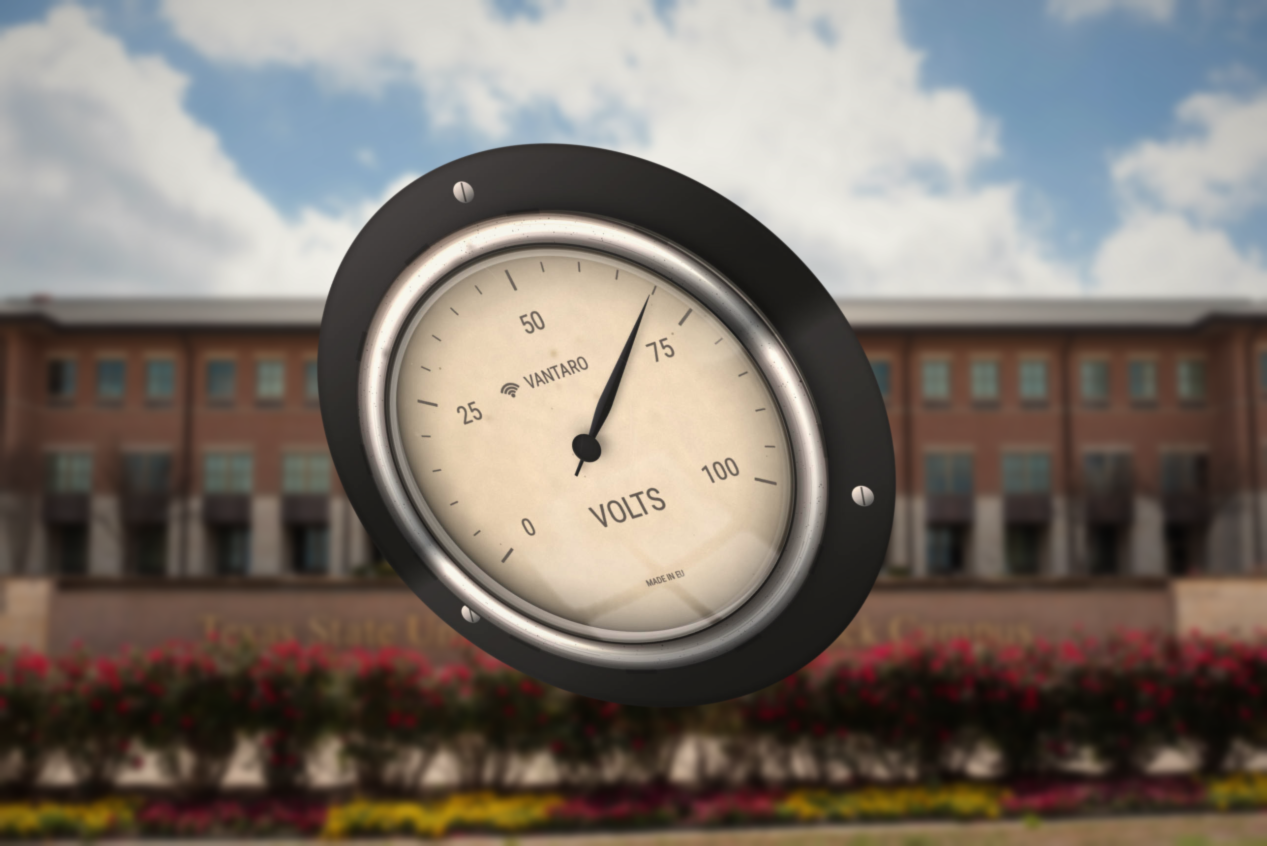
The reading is 70 V
